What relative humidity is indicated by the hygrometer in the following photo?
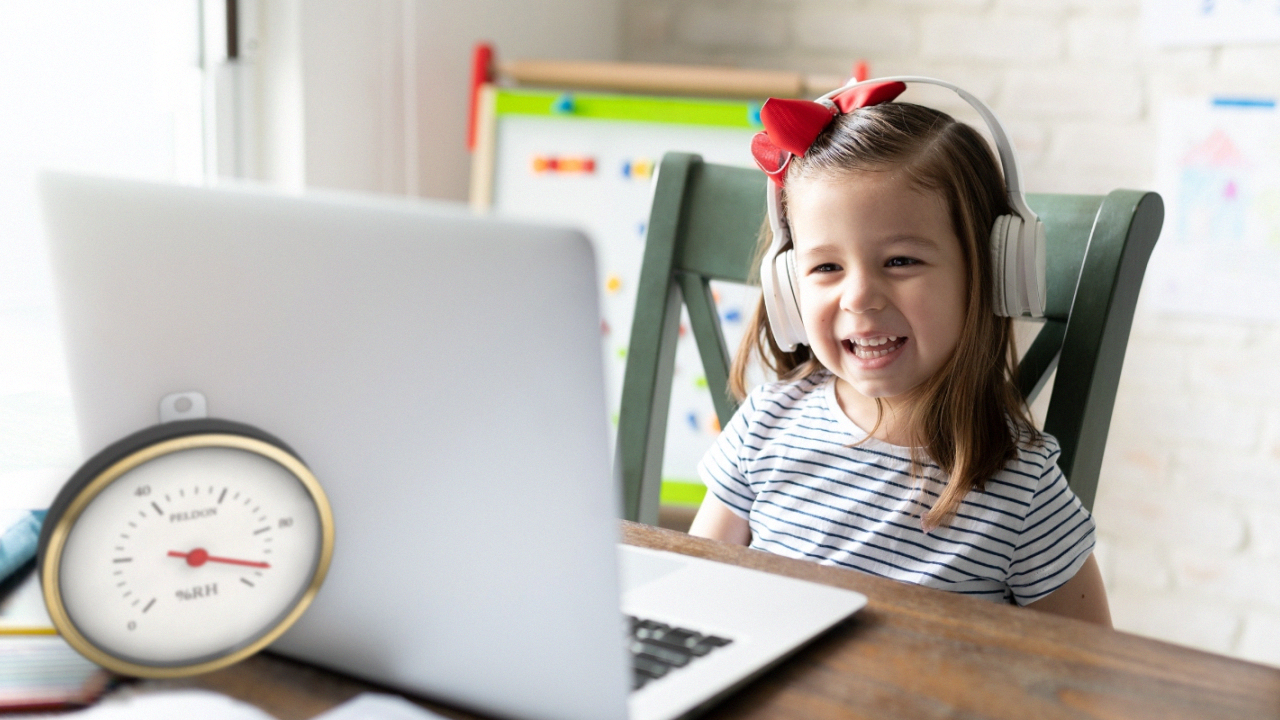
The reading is 92 %
